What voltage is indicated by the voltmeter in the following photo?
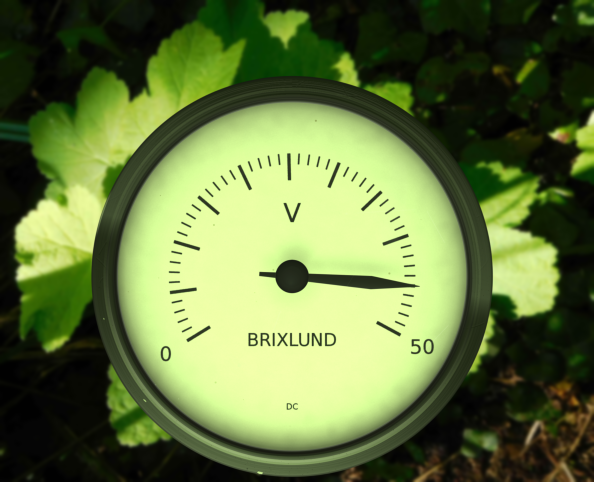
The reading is 45 V
